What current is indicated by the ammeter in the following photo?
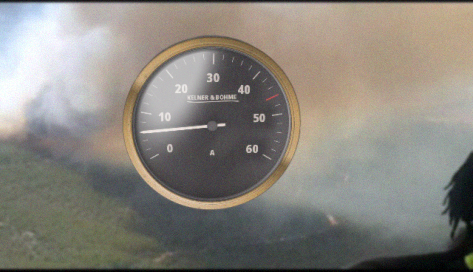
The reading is 6 A
